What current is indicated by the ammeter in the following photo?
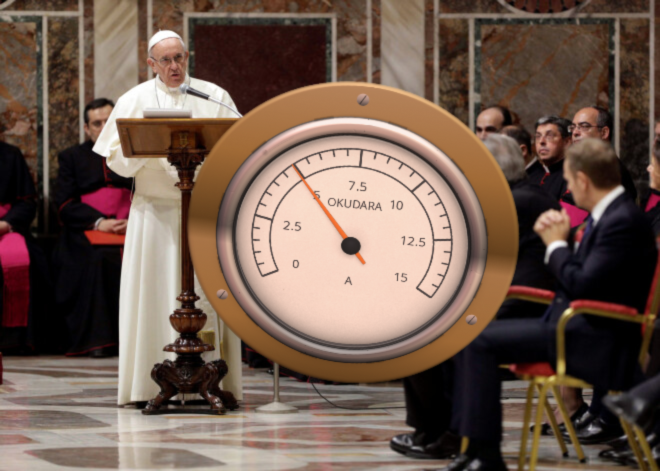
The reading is 5 A
